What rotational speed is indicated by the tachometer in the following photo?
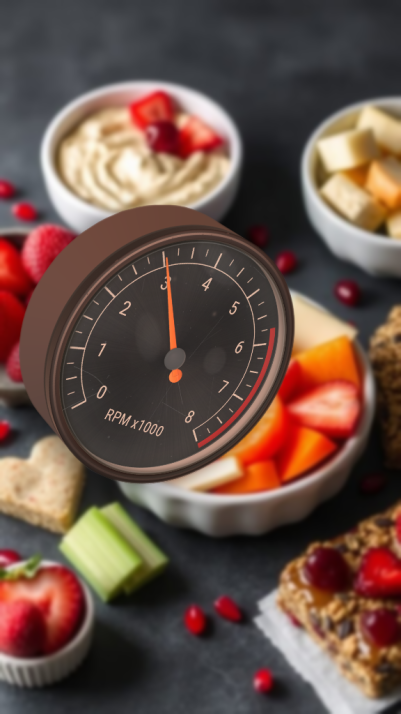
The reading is 3000 rpm
